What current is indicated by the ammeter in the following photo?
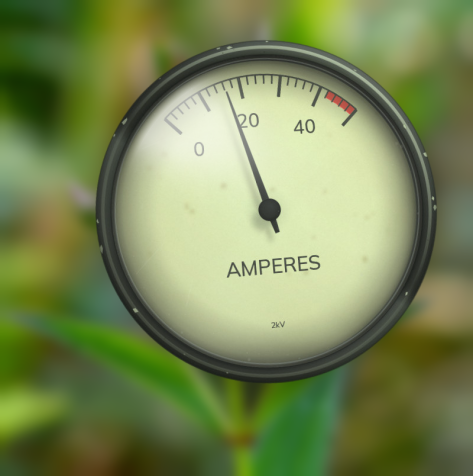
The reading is 16 A
